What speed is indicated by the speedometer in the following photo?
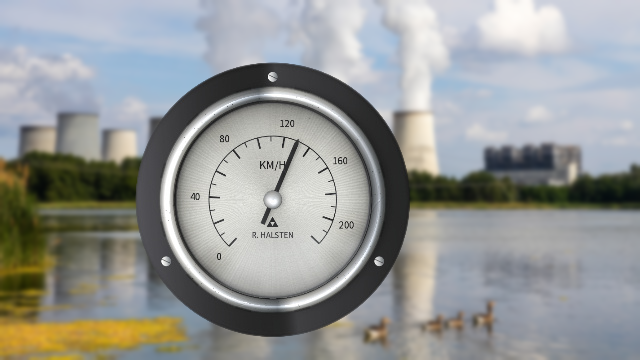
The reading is 130 km/h
